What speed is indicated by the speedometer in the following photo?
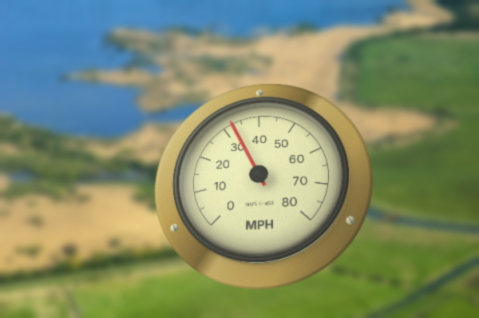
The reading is 32.5 mph
